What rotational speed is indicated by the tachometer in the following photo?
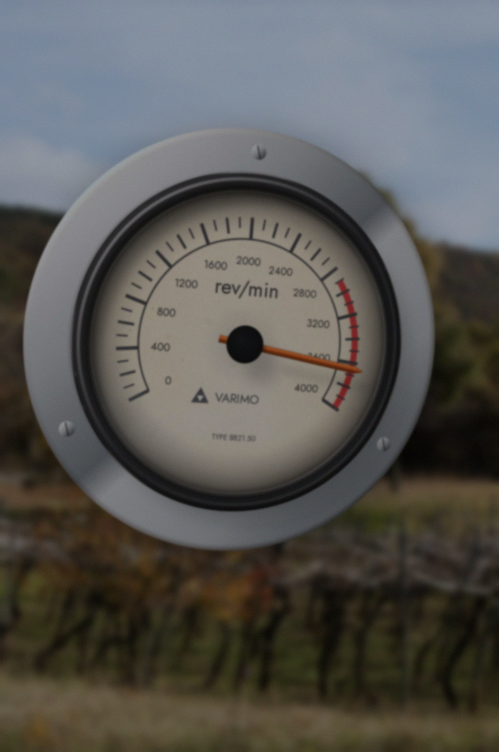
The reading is 3650 rpm
